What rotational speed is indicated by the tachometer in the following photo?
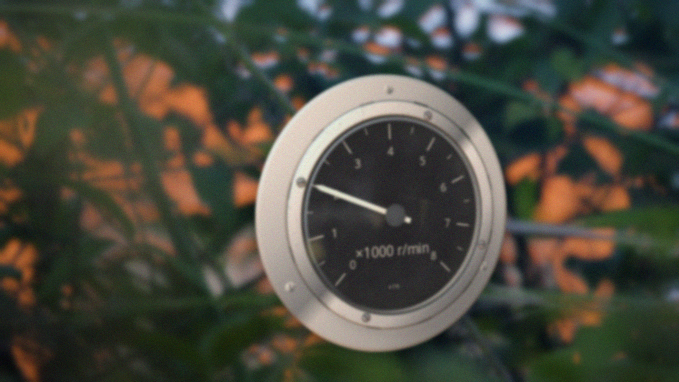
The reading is 2000 rpm
